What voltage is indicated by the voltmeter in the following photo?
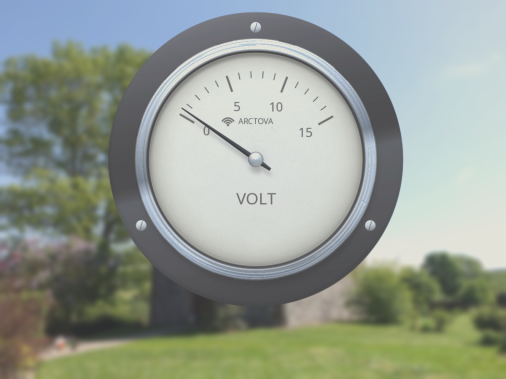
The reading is 0.5 V
